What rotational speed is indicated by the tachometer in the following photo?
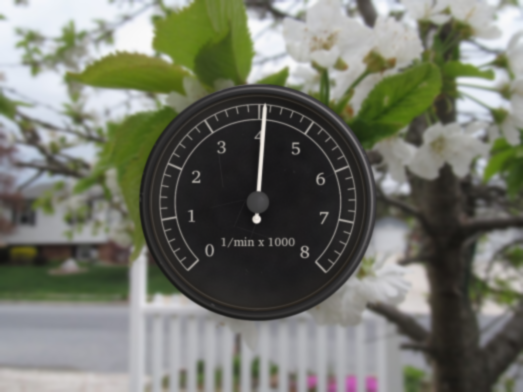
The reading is 4100 rpm
